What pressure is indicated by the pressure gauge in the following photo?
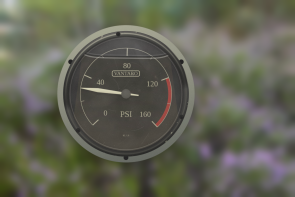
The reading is 30 psi
